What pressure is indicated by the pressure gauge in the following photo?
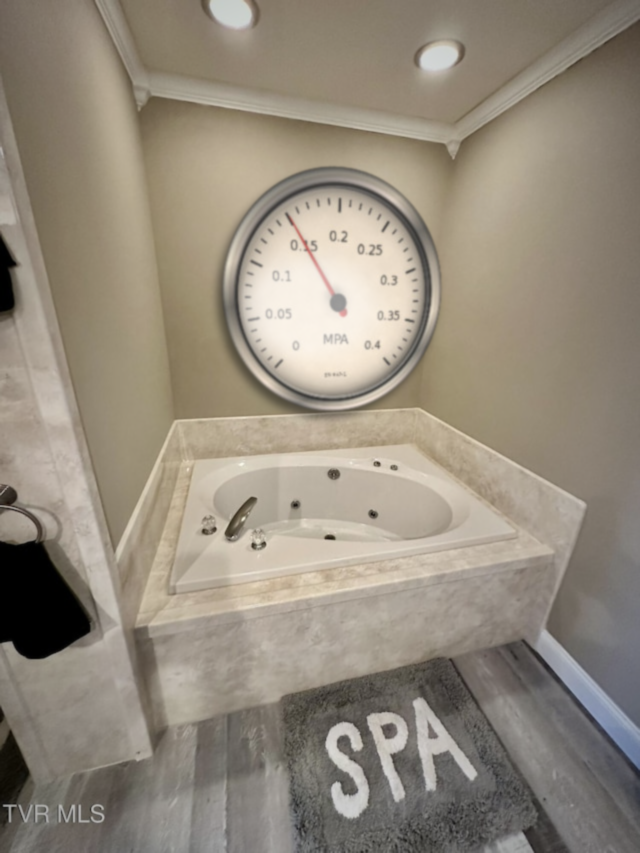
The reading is 0.15 MPa
